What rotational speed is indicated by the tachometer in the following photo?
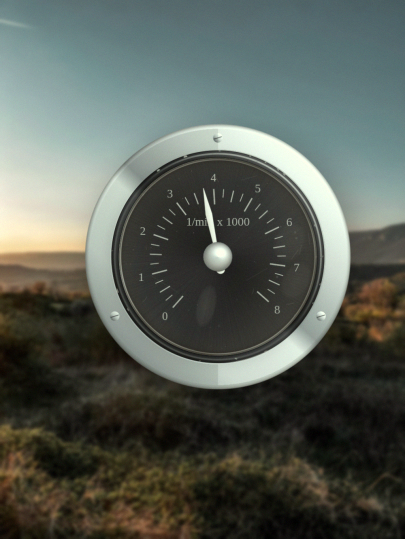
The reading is 3750 rpm
